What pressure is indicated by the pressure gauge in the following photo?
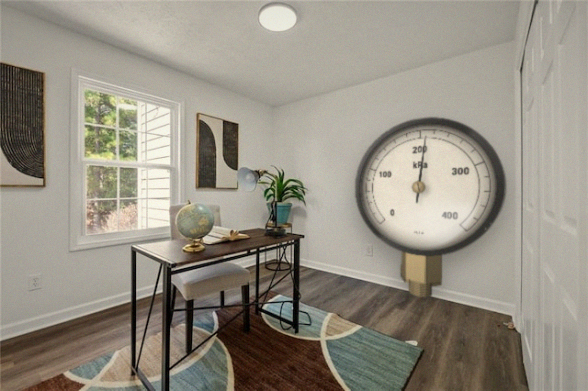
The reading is 210 kPa
